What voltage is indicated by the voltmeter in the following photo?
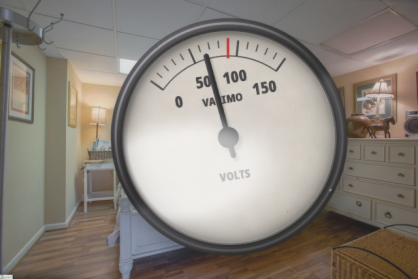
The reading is 65 V
